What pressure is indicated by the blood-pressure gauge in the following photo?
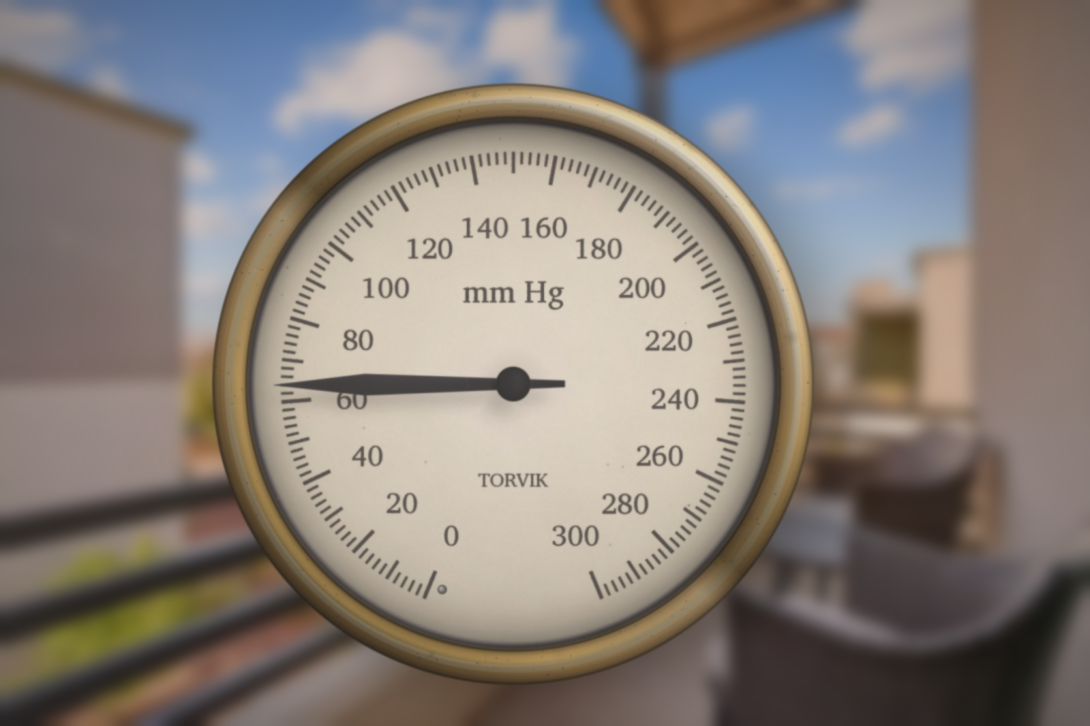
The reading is 64 mmHg
